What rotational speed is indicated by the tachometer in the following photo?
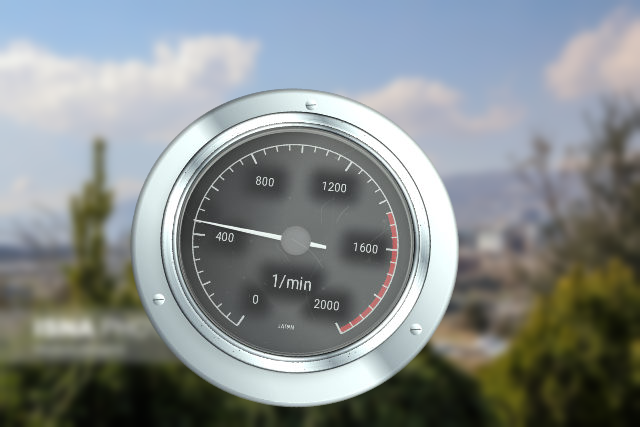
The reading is 450 rpm
